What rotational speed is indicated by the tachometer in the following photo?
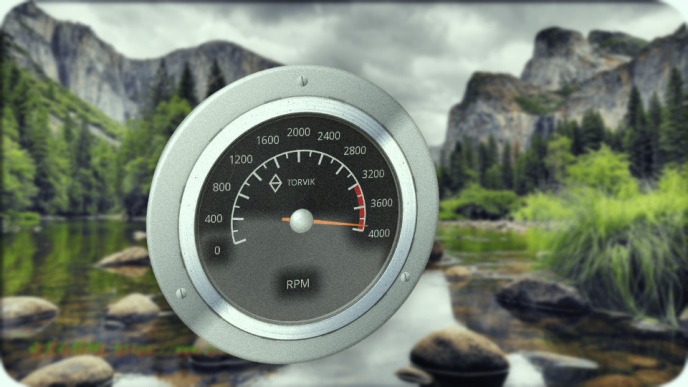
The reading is 3900 rpm
